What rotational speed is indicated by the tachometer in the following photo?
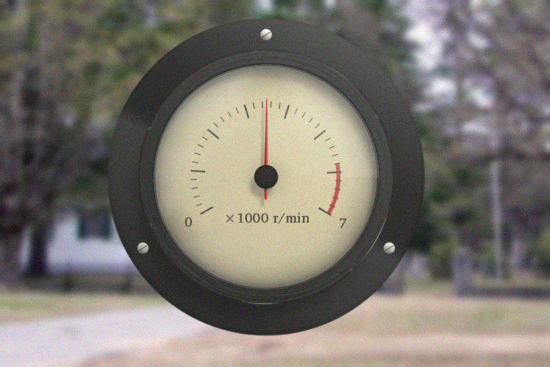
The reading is 3500 rpm
